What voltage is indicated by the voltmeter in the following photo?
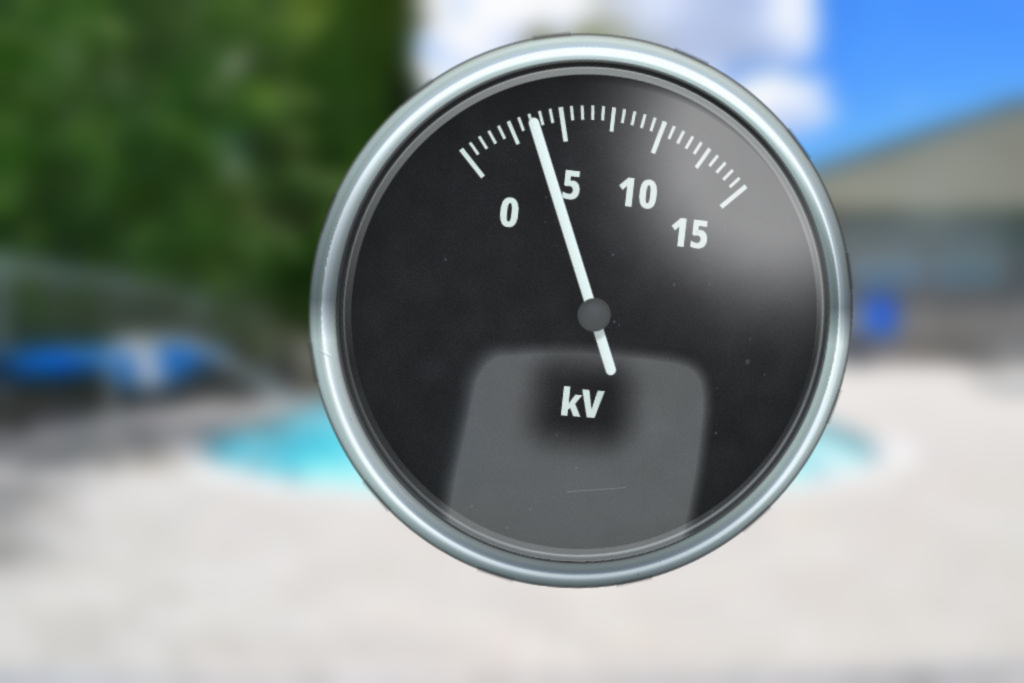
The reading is 3.5 kV
